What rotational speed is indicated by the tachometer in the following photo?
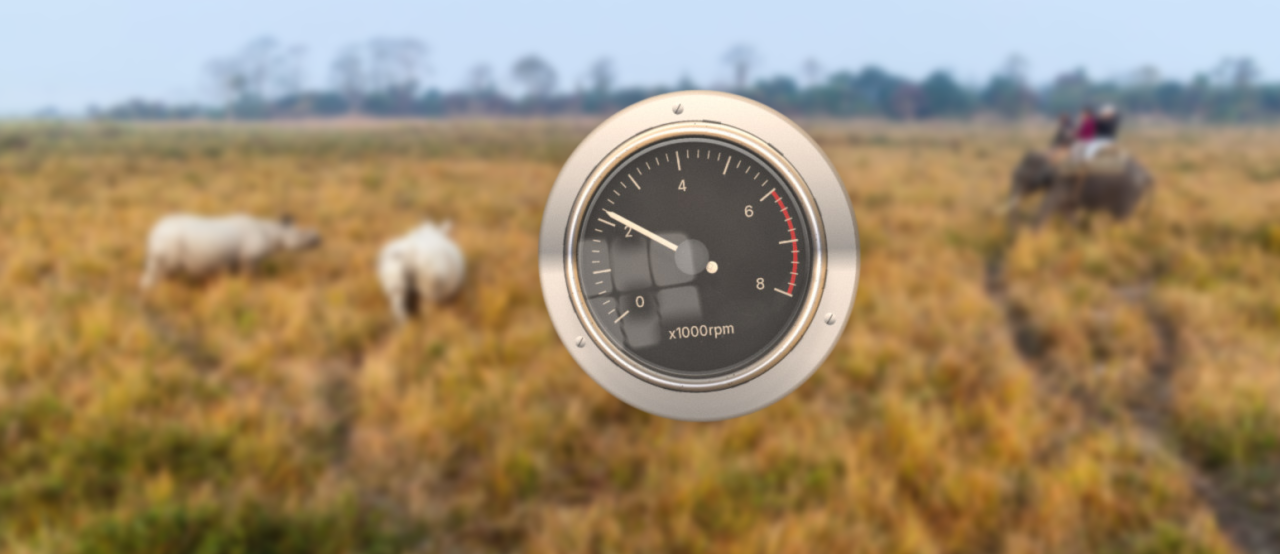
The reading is 2200 rpm
